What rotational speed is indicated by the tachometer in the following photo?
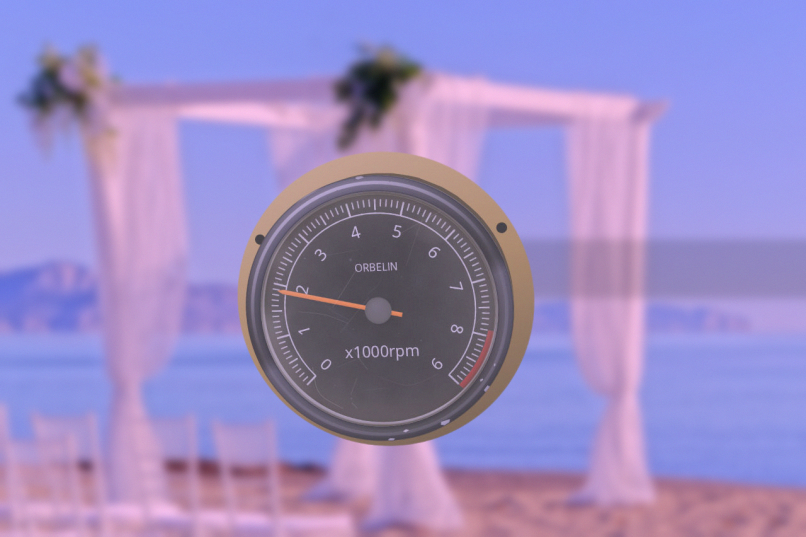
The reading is 1900 rpm
